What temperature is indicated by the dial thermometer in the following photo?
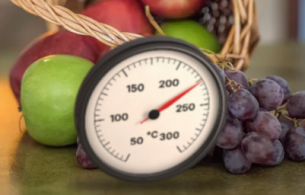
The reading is 225 °C
